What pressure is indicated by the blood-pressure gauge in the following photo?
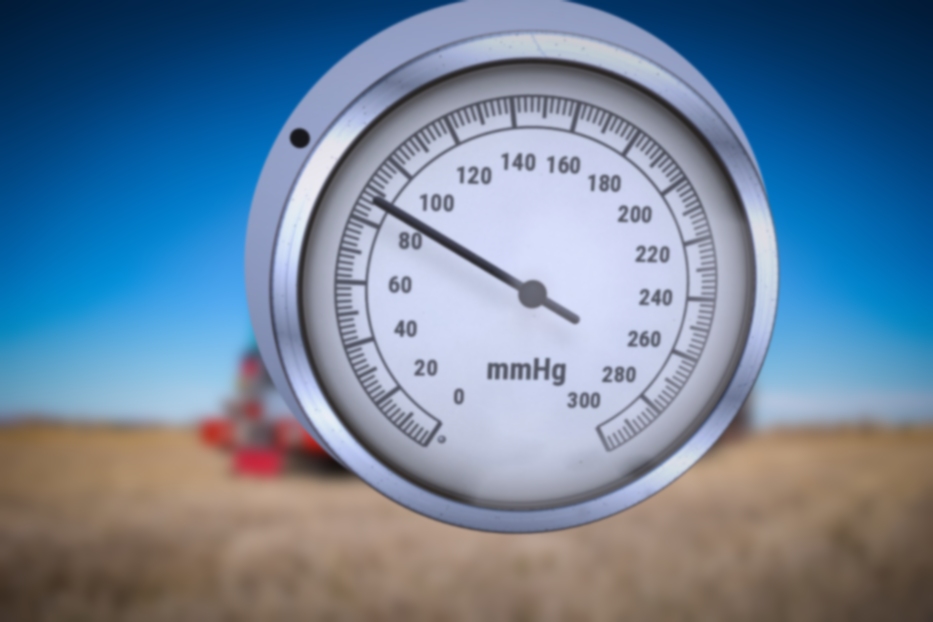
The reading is 88 mmHg
